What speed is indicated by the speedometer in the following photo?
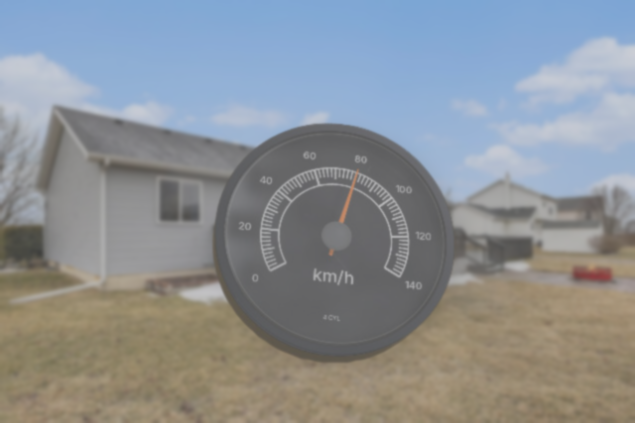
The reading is 80 km/h
